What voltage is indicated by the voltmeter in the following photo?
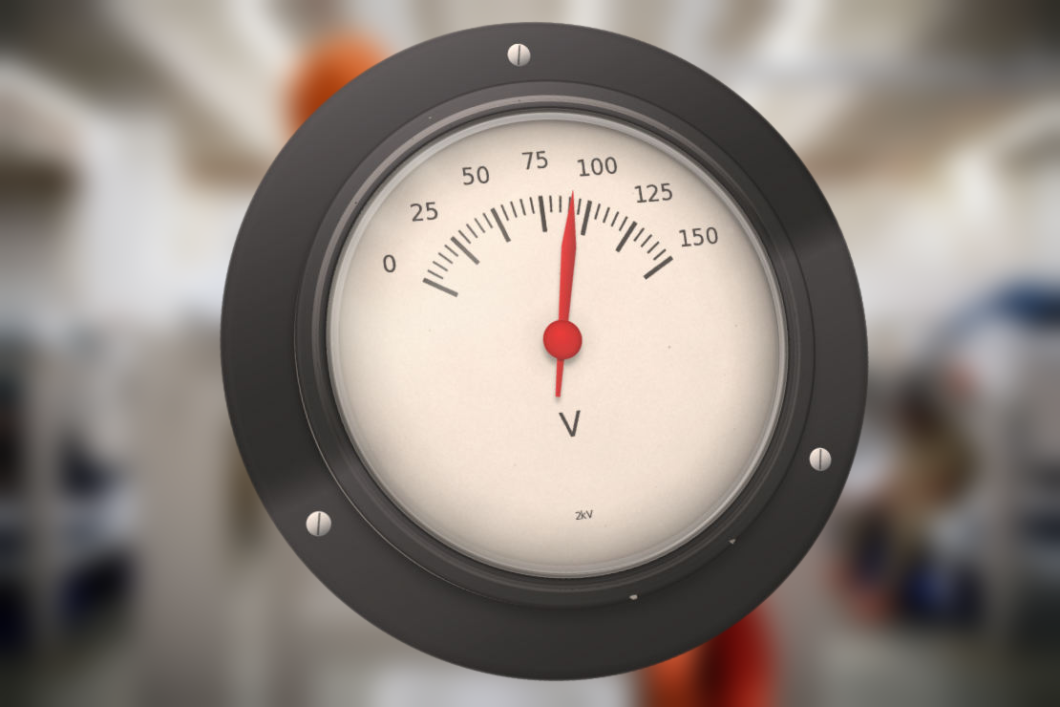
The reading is 90 V
